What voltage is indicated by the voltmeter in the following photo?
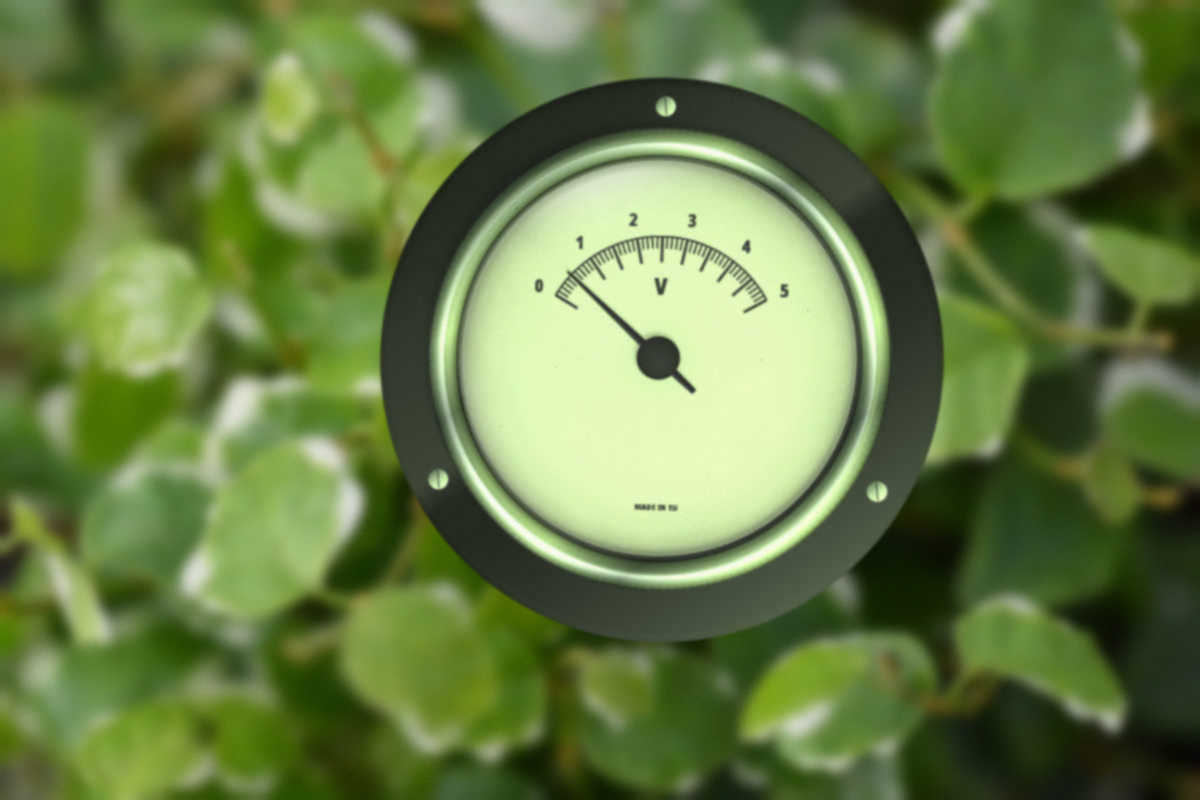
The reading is 0.5 V
